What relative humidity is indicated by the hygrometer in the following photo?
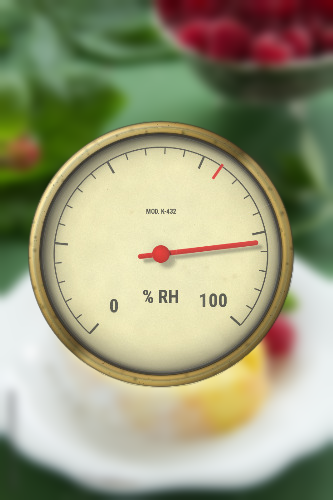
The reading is 82 %
